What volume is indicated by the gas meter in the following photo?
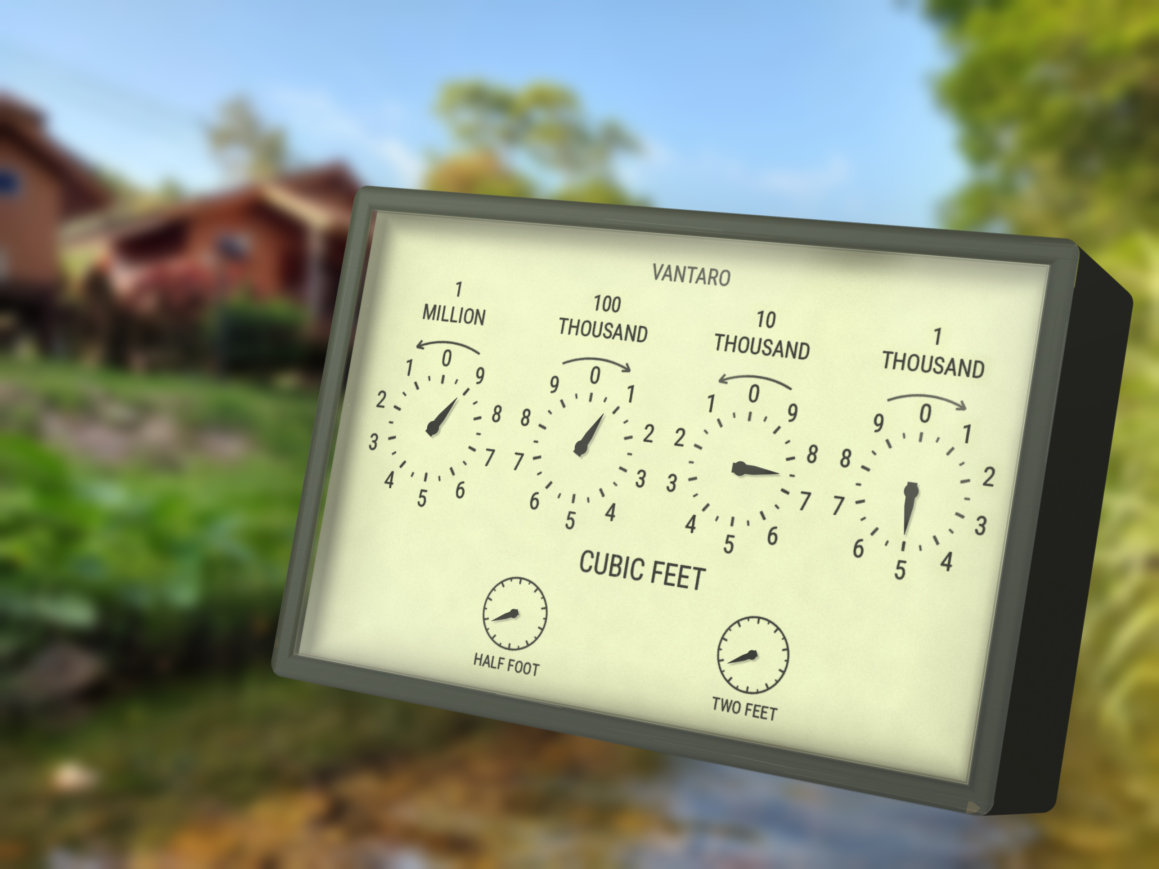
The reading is 907500 ft³
